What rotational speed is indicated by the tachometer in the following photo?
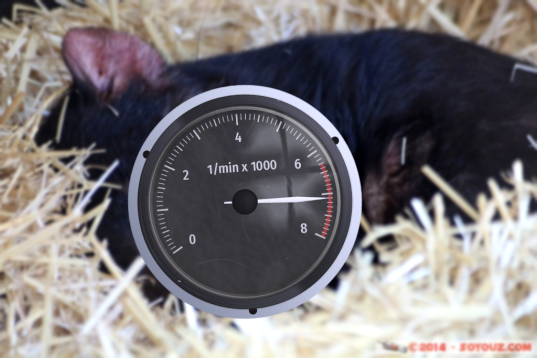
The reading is 7100 rpm
